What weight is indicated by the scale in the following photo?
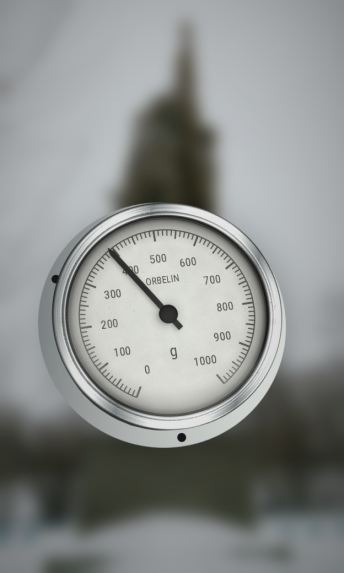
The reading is 390 g
